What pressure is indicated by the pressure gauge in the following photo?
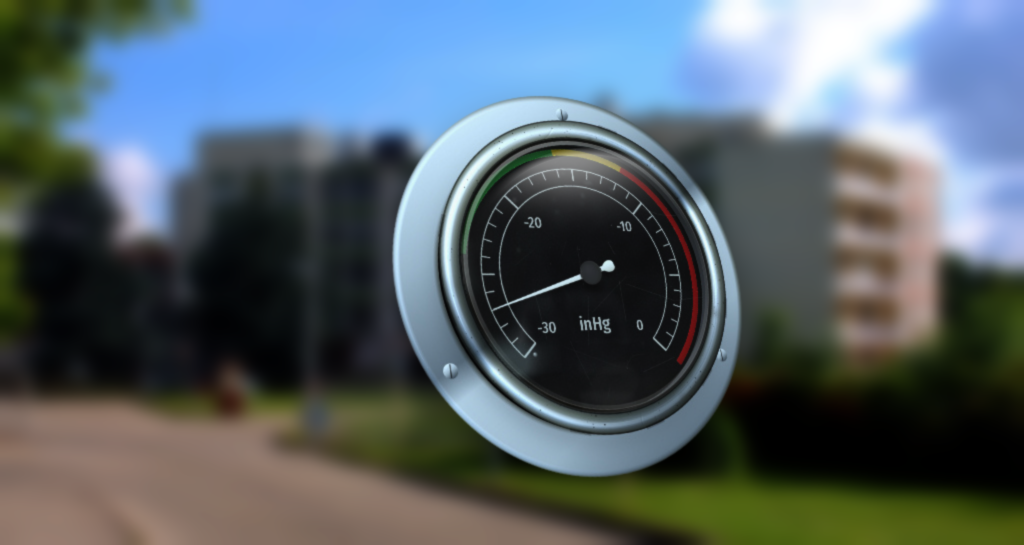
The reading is -27 inHg
